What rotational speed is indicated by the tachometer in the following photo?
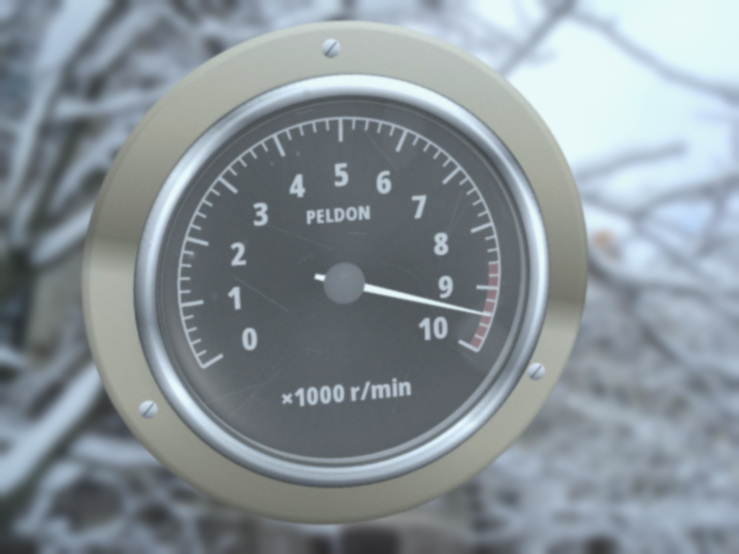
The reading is 9400 rpm
